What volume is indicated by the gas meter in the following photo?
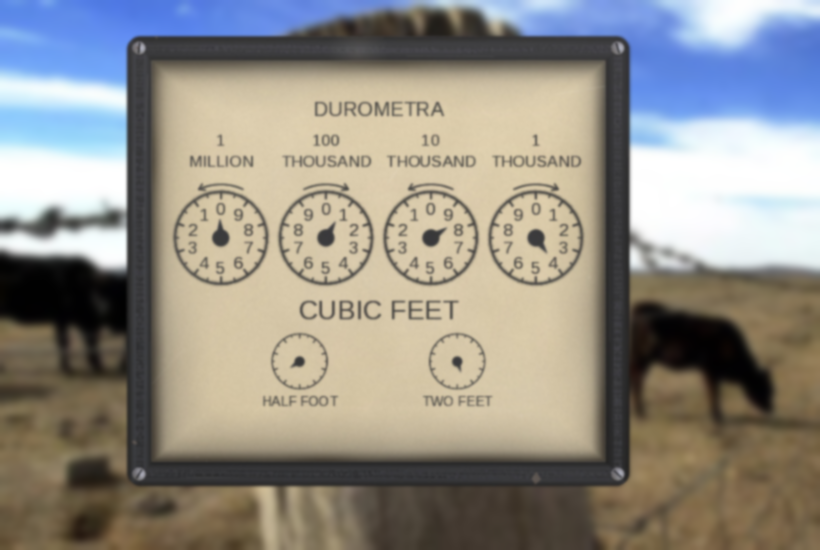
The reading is 8400 ft³
